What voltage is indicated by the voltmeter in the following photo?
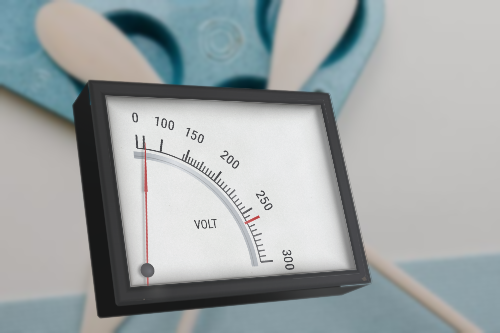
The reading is 50 V
